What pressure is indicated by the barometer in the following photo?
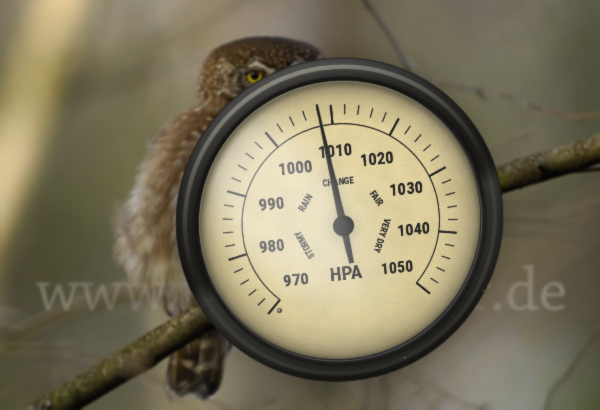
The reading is 1008 hPa
